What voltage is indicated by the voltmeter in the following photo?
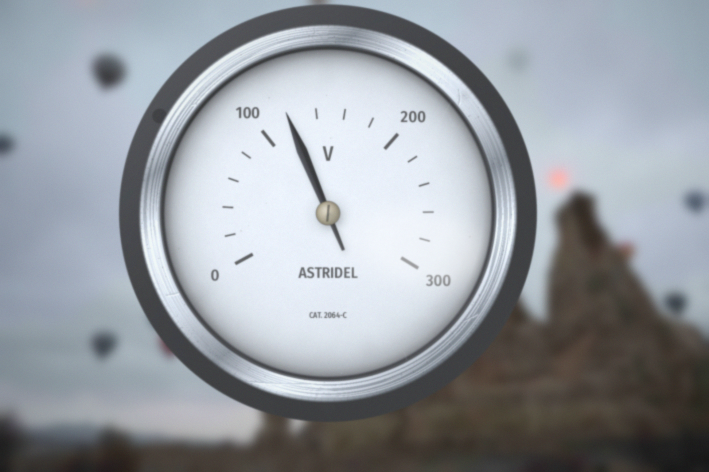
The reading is 120 V
